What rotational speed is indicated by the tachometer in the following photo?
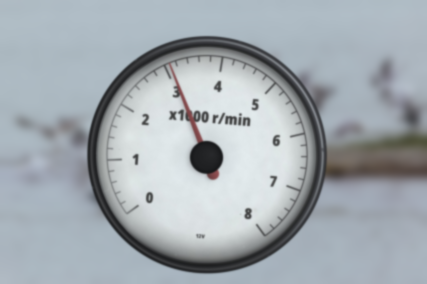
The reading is 3100 rpm
